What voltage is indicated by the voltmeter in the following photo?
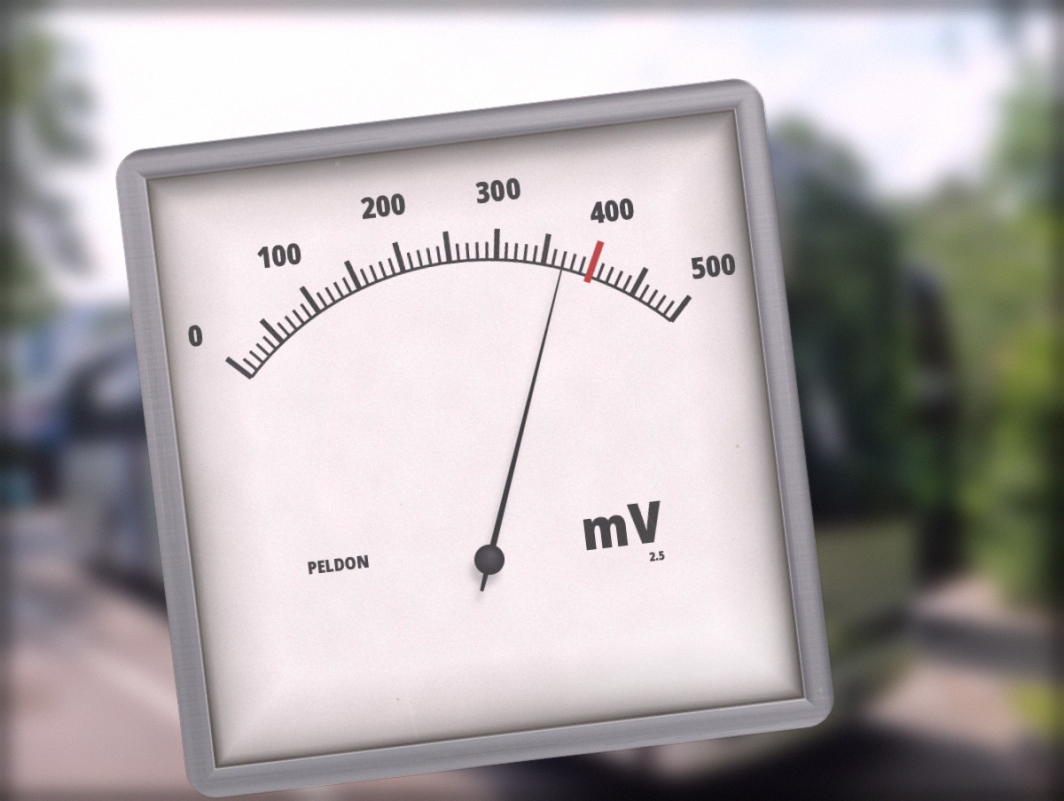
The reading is 370 mV
